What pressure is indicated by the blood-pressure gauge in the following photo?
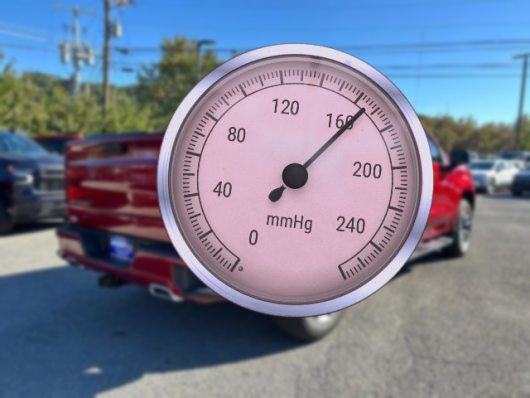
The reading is 166 mmHg
